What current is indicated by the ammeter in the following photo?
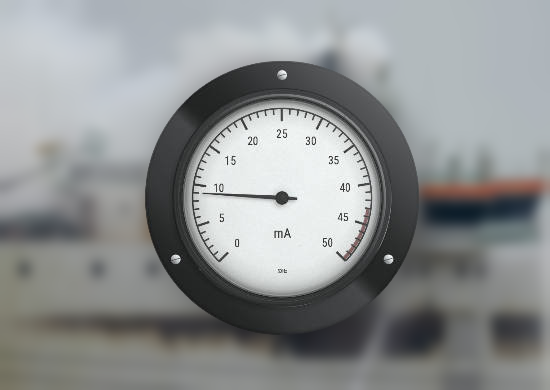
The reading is 9 mA
